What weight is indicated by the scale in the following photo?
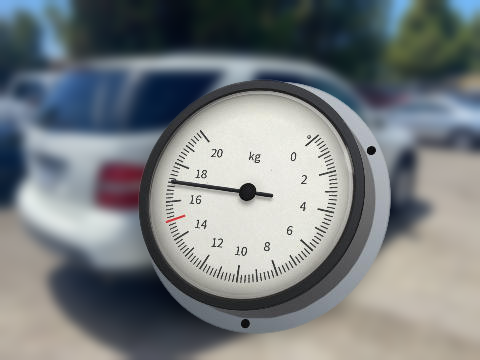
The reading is 17 kg
